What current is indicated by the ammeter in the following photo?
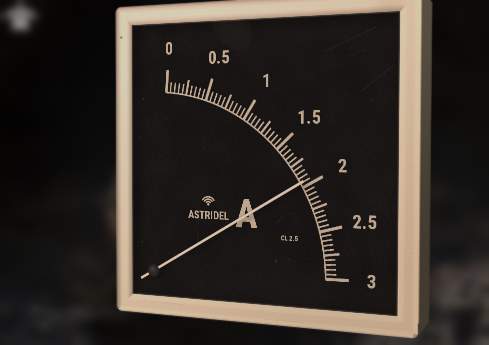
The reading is 1.95 A
